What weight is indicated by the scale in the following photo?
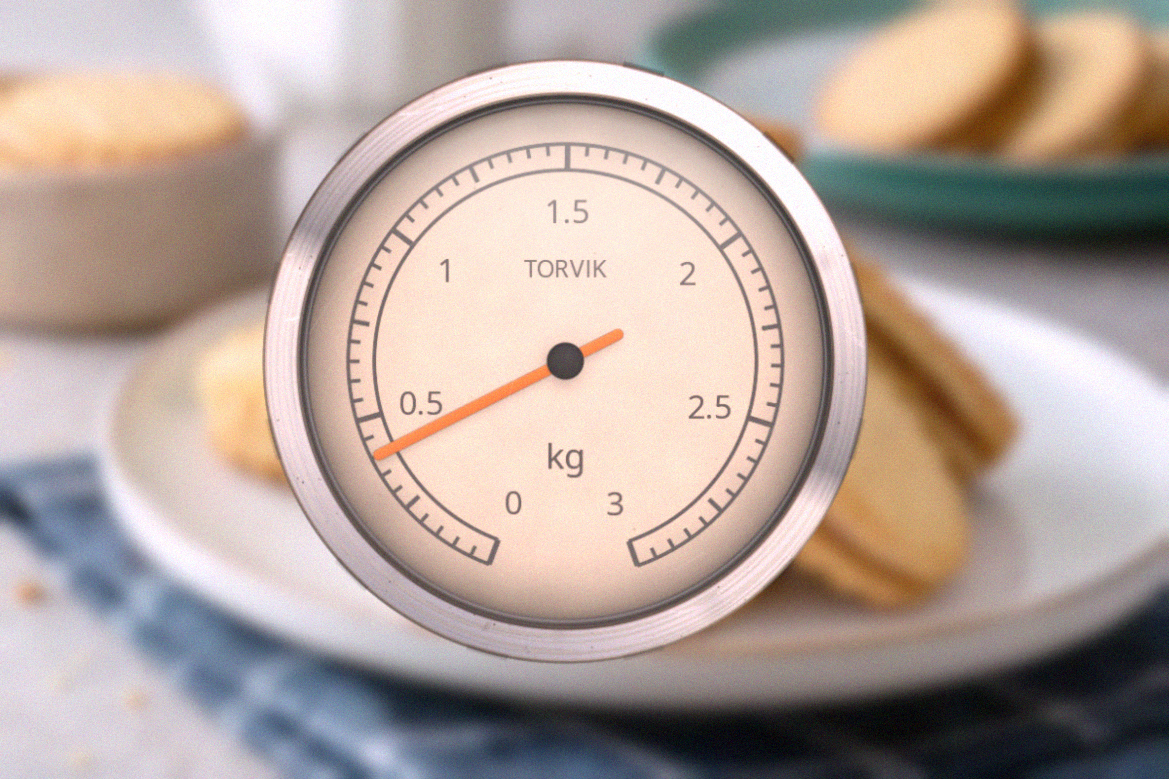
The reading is 0.4 kg
